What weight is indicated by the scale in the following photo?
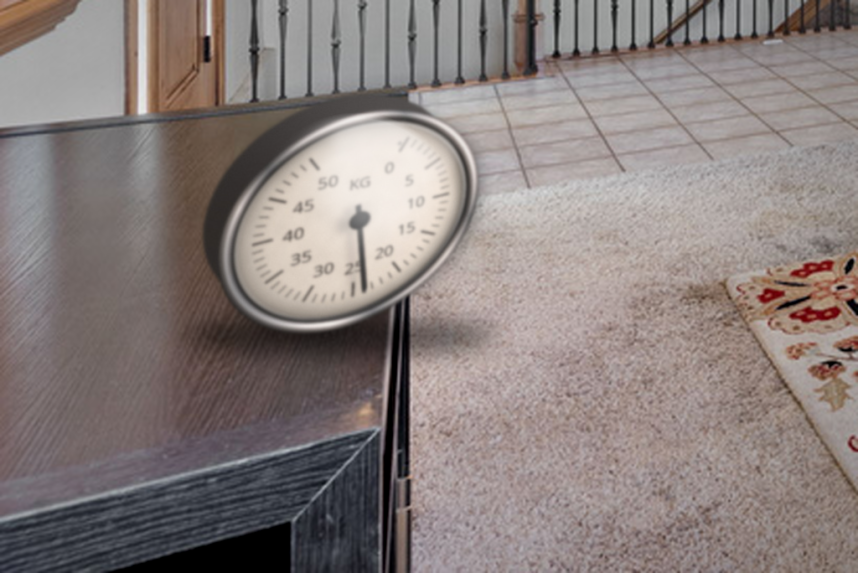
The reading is 24 kg
